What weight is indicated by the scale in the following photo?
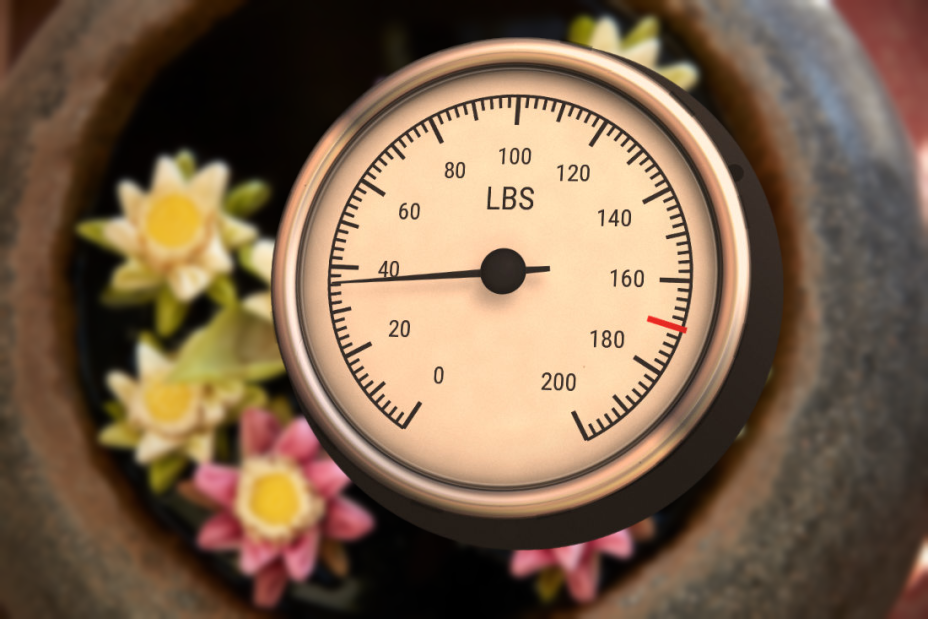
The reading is 36 lb
